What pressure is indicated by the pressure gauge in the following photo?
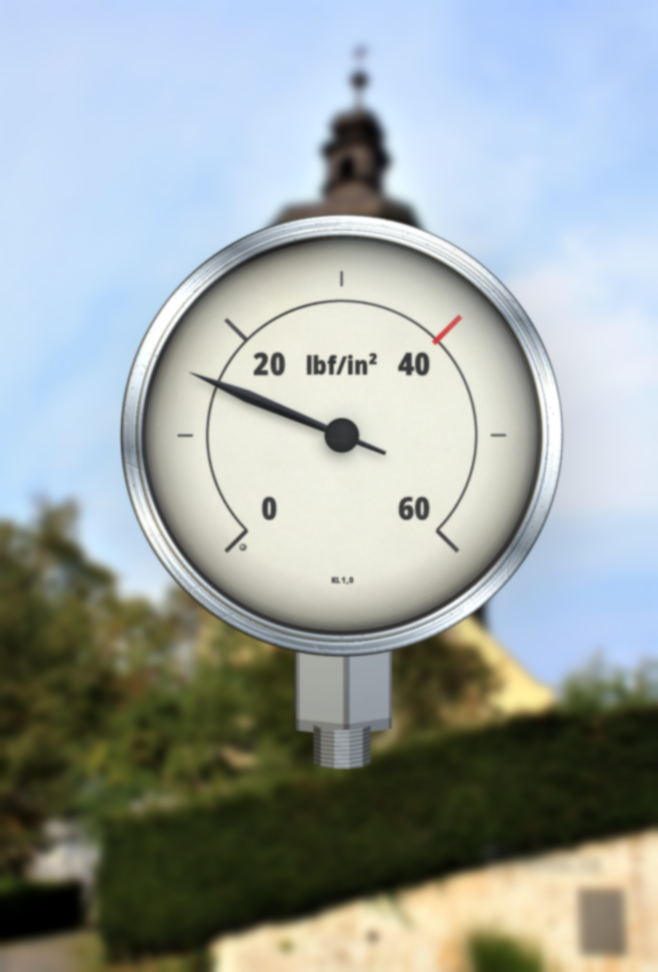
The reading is 15 psi
